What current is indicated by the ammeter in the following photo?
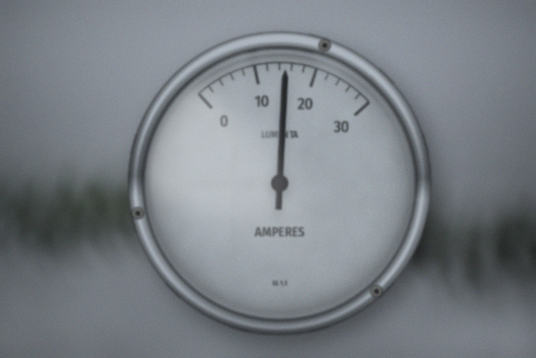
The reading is 15 A
